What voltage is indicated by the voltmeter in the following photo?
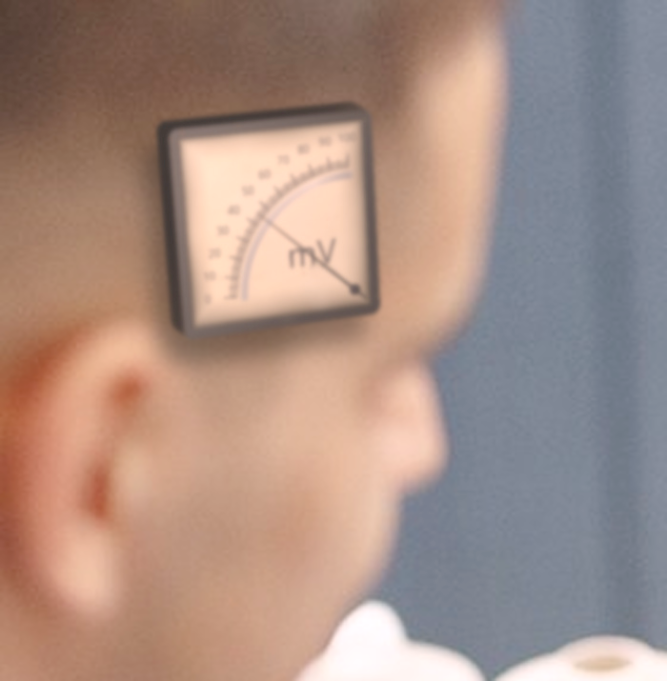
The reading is 45 mV
